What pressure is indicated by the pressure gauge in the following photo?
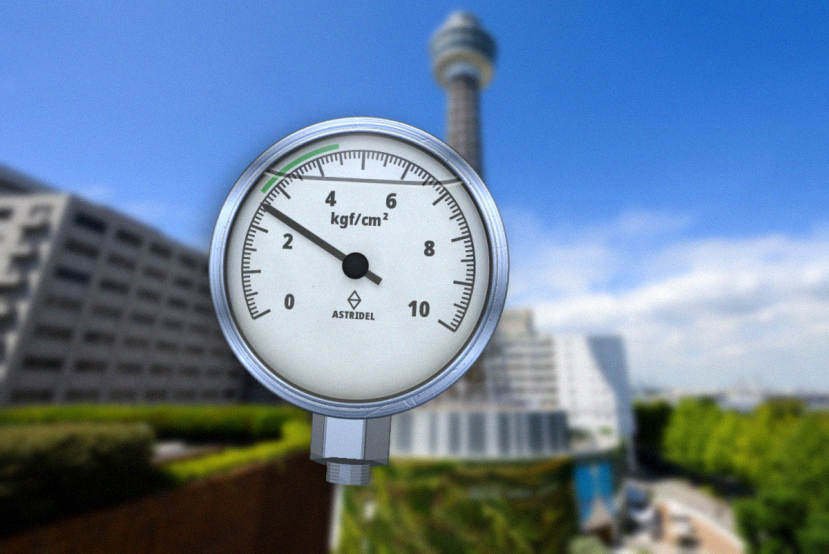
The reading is 2.5 kg/cm²
